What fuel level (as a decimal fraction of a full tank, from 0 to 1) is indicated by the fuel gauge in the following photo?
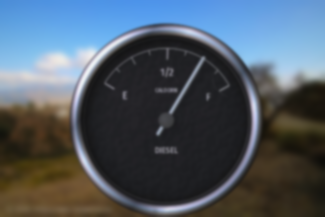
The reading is 0.75
